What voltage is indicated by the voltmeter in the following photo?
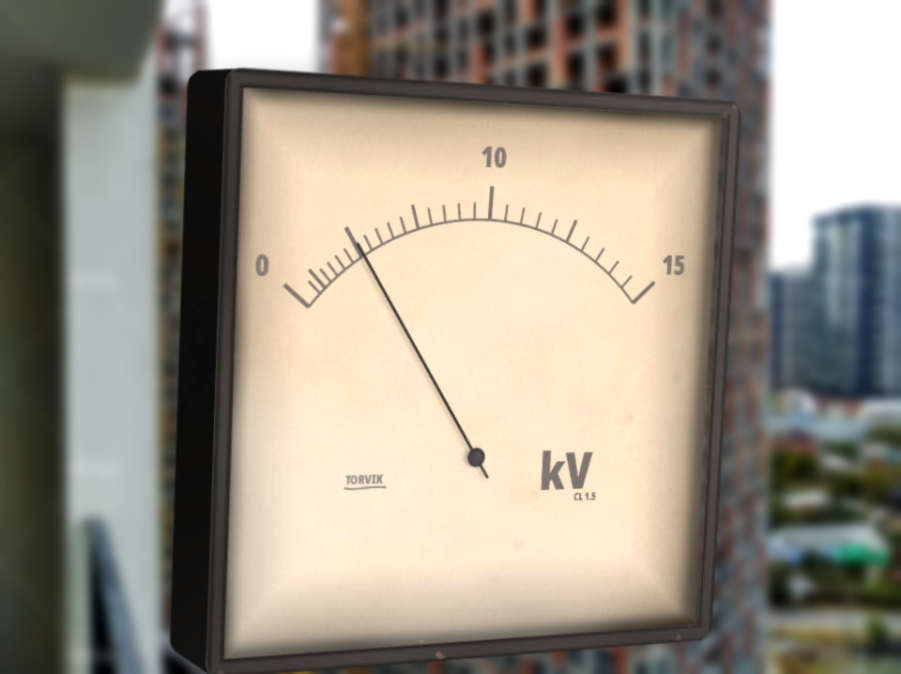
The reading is 5 kV
